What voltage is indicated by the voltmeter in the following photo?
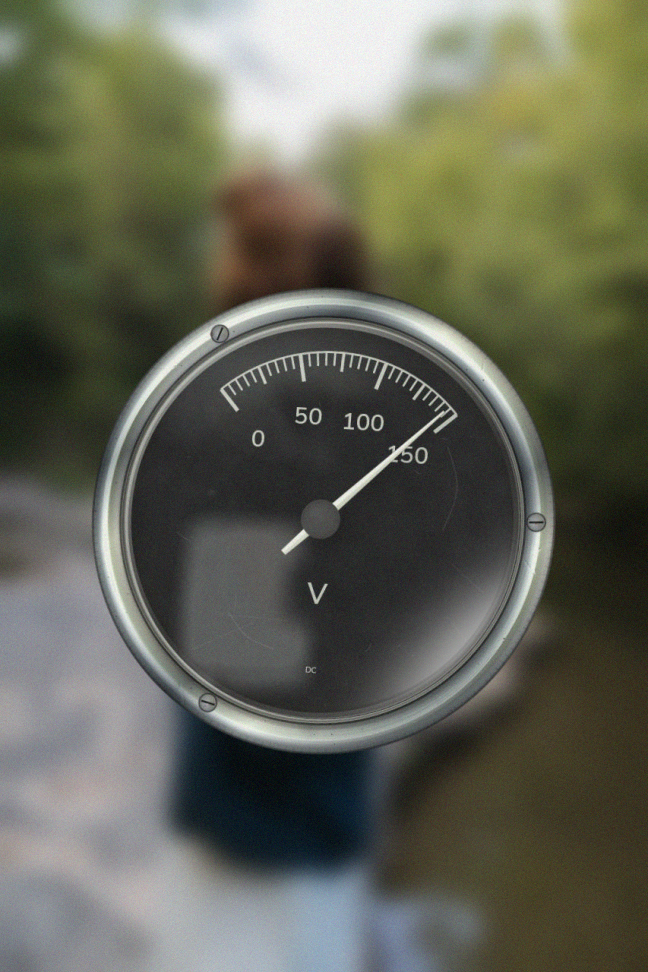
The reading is 145 V
